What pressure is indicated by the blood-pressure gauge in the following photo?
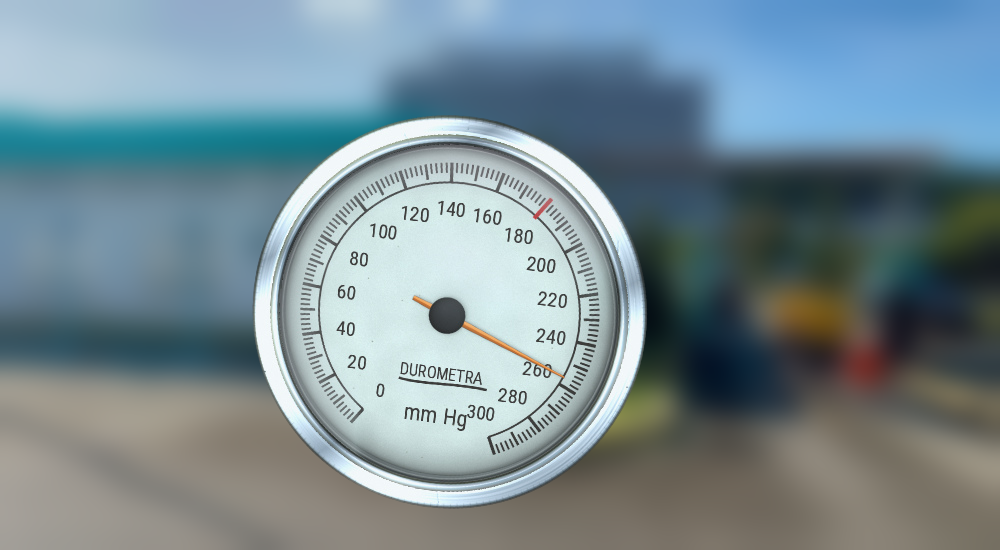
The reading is 256 mmHg
